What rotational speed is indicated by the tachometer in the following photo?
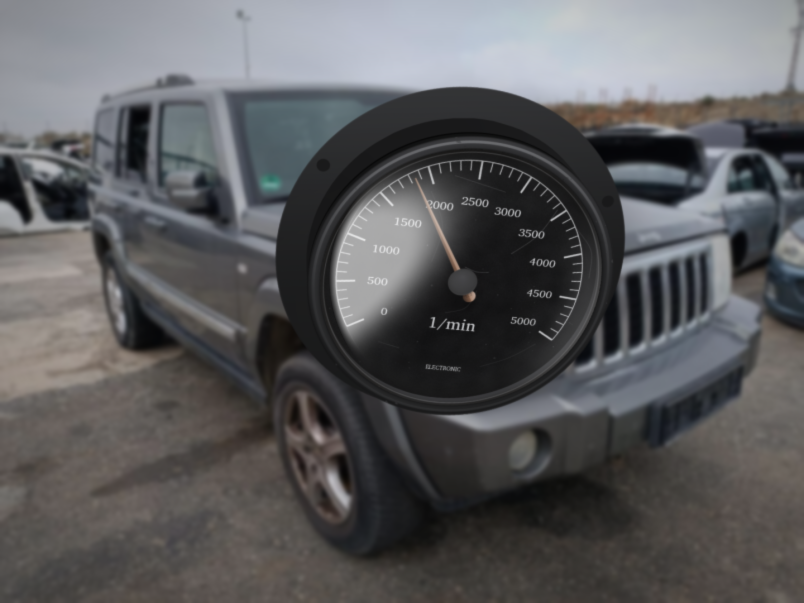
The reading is 1850 rpm
